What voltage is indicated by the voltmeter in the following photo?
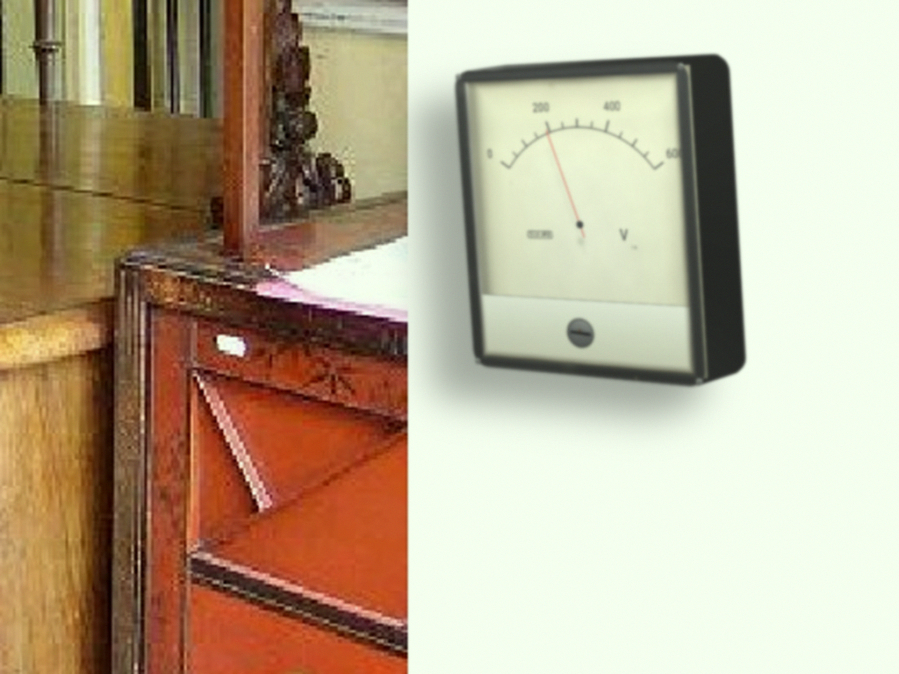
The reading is 200 V
